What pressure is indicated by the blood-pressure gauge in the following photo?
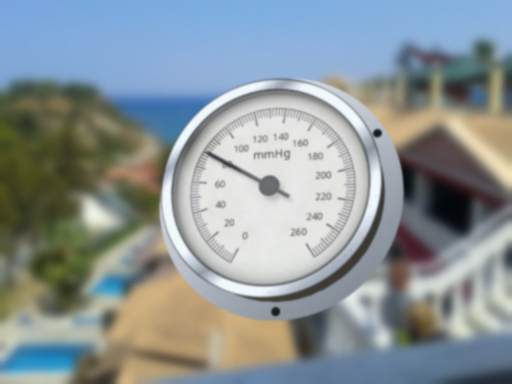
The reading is 80 mmHg
